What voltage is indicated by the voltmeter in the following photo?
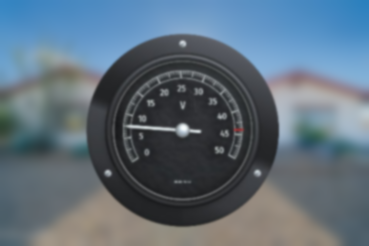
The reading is 7.5 V
